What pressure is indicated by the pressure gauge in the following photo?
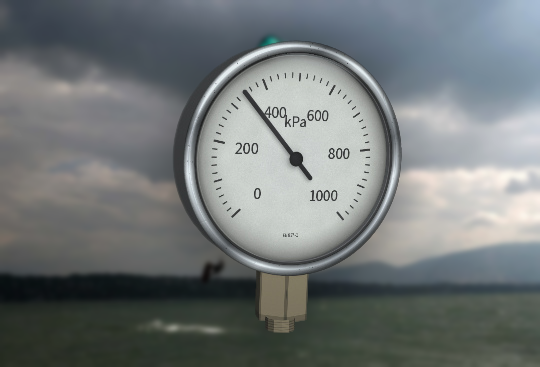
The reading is 340 kPa
